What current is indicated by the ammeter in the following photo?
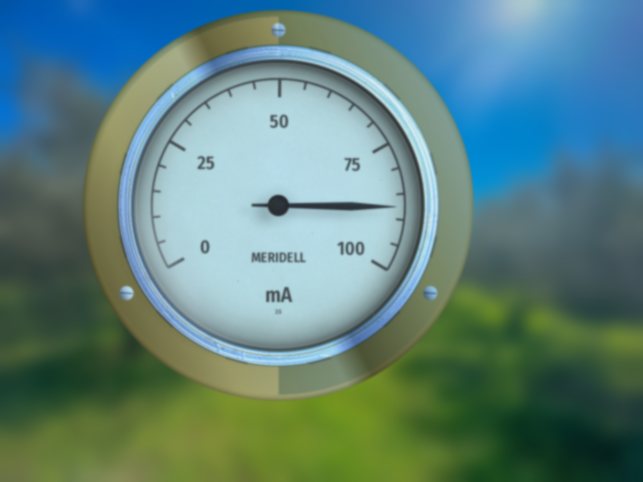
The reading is 87.5 mA
